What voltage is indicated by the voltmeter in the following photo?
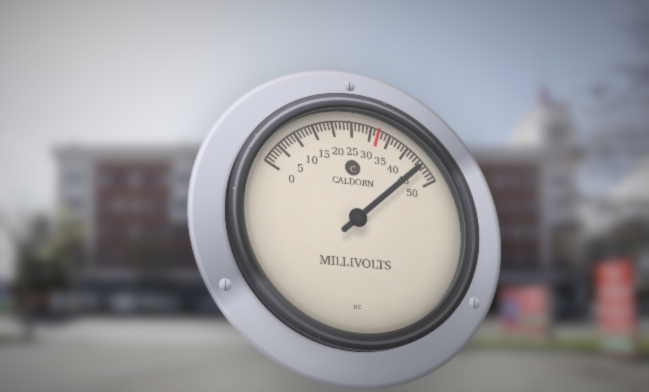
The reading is 45 mV
